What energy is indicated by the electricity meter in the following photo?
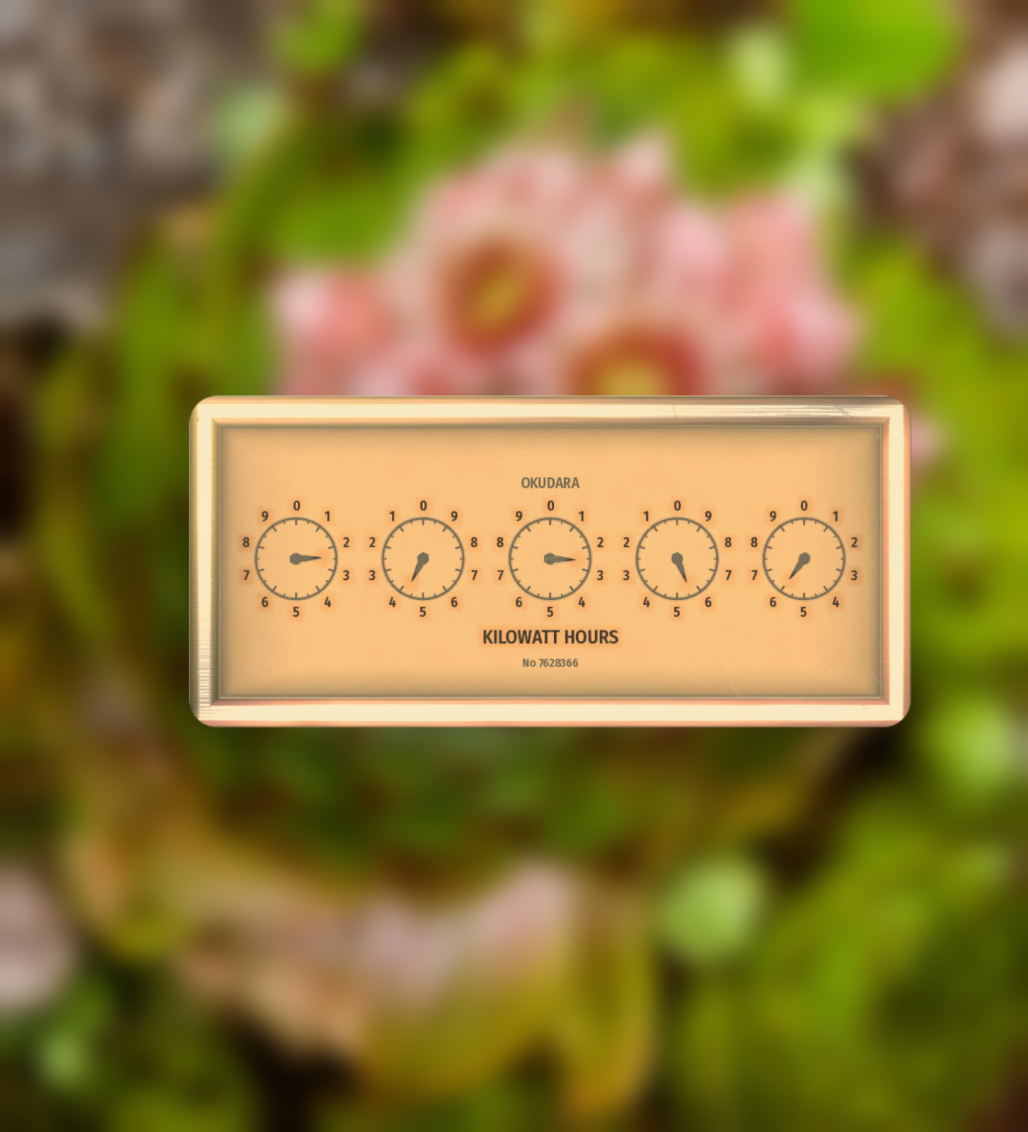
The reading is 24256 kWh
